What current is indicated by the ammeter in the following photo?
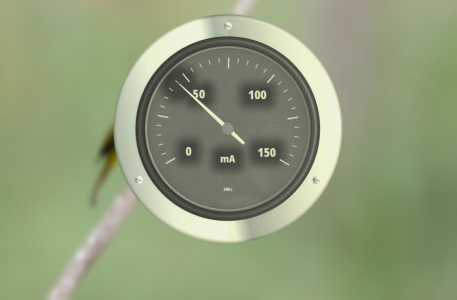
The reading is 45 mA
